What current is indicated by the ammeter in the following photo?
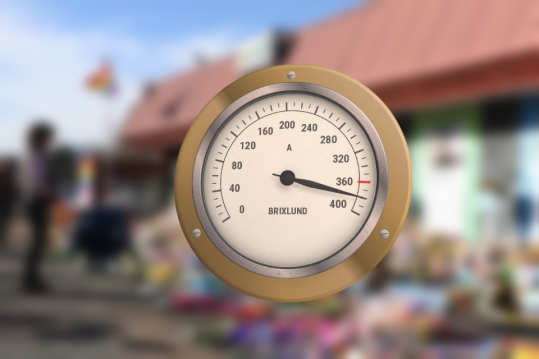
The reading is 380 A
